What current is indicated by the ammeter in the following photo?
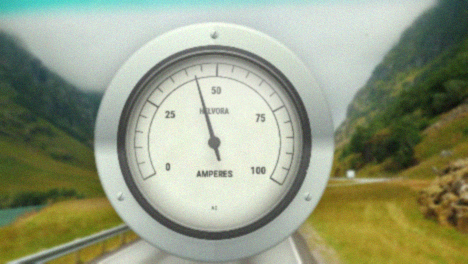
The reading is 42.5 A
